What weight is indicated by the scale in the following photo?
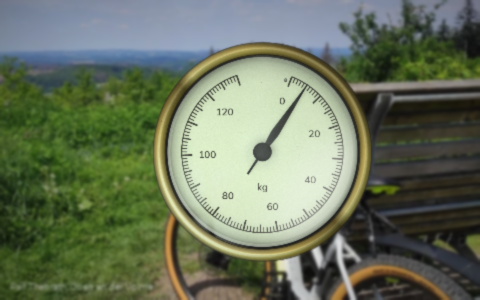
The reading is 5 kg
